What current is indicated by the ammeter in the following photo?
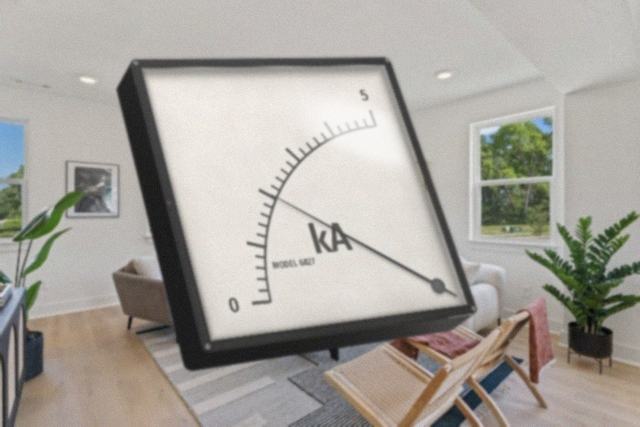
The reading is 2 kA
